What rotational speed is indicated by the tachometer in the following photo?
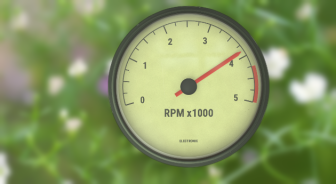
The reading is 3875 rpm
